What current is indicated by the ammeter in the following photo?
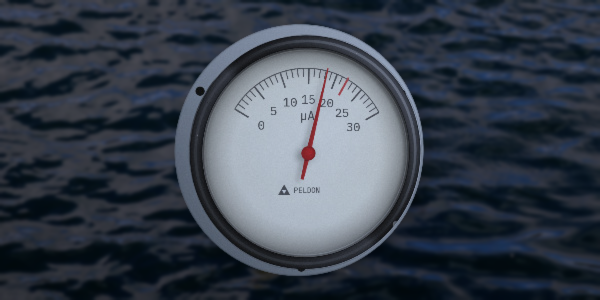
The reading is 18 µA
